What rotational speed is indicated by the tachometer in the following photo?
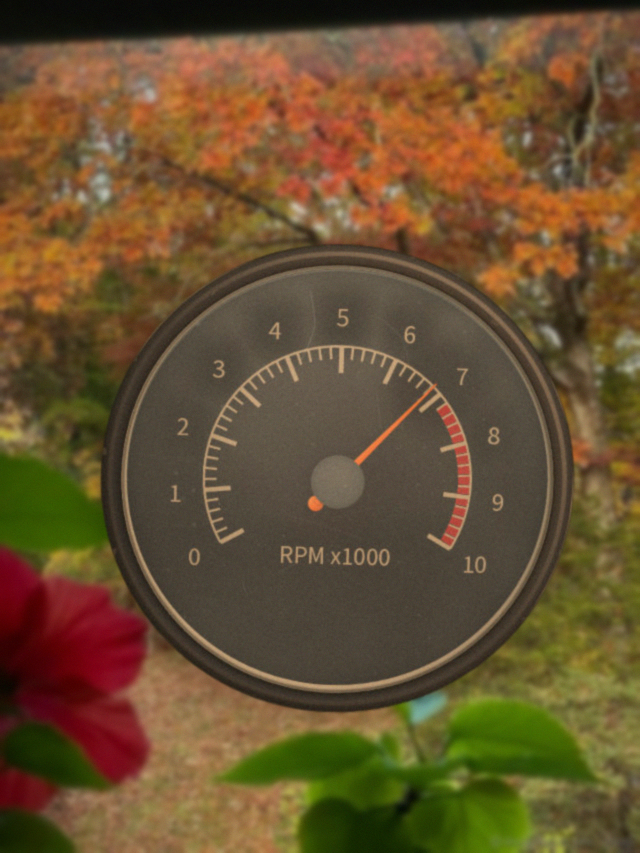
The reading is 6800 rpm
